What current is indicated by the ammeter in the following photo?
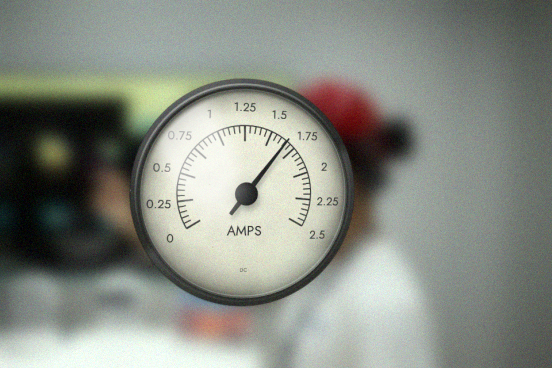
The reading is 1.65 A
